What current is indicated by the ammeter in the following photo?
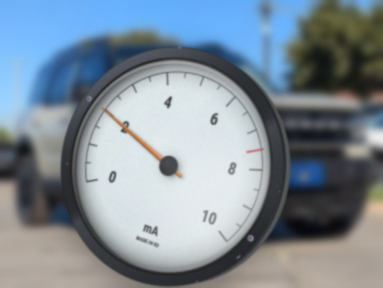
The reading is 2 mA
